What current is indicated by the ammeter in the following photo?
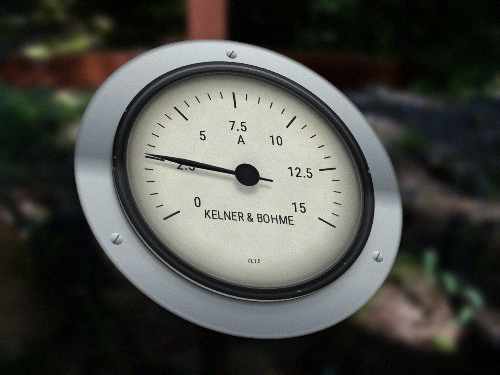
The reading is 2.5 A
